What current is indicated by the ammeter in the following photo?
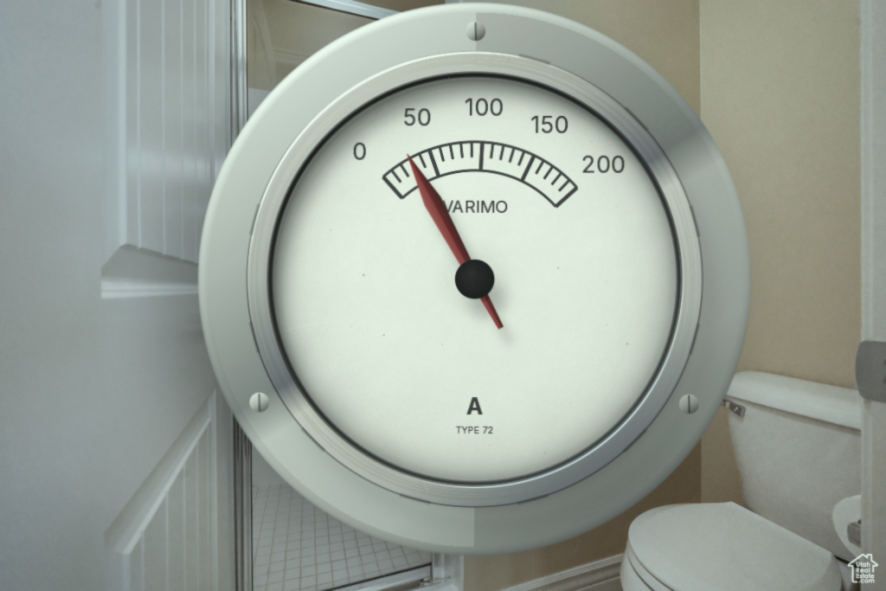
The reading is 30 A
